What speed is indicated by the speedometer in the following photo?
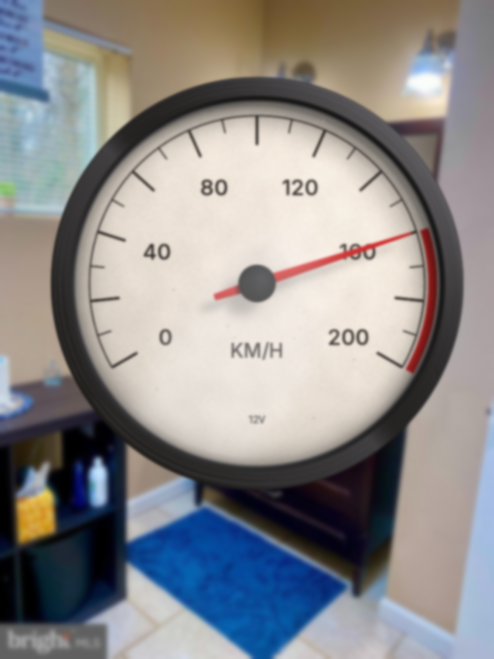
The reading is 160 km/h
